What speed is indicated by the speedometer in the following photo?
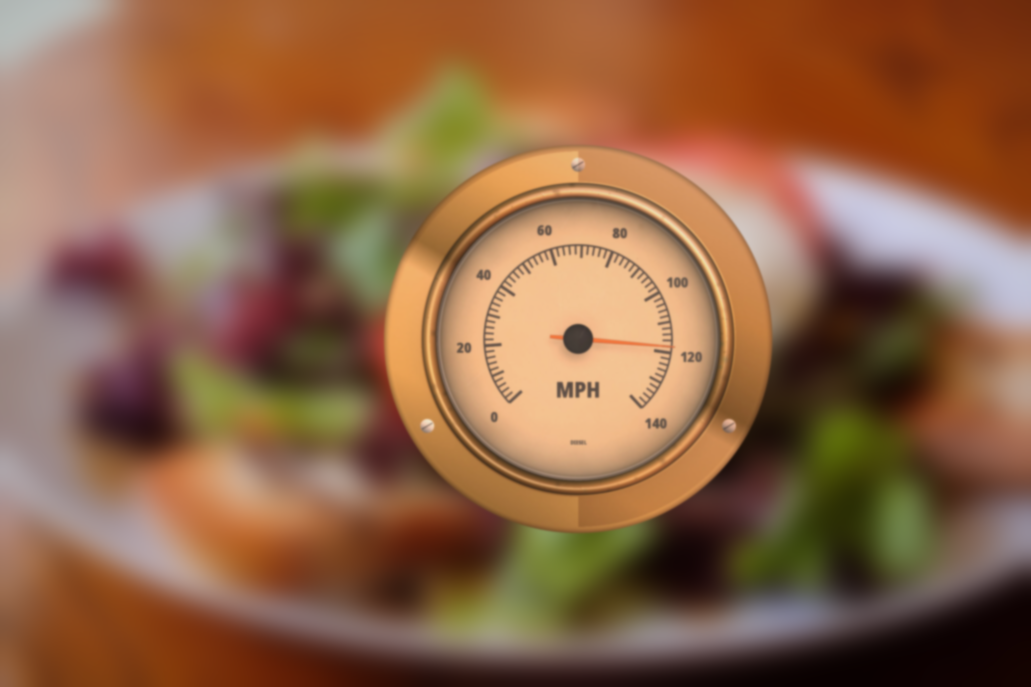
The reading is 118 mph
